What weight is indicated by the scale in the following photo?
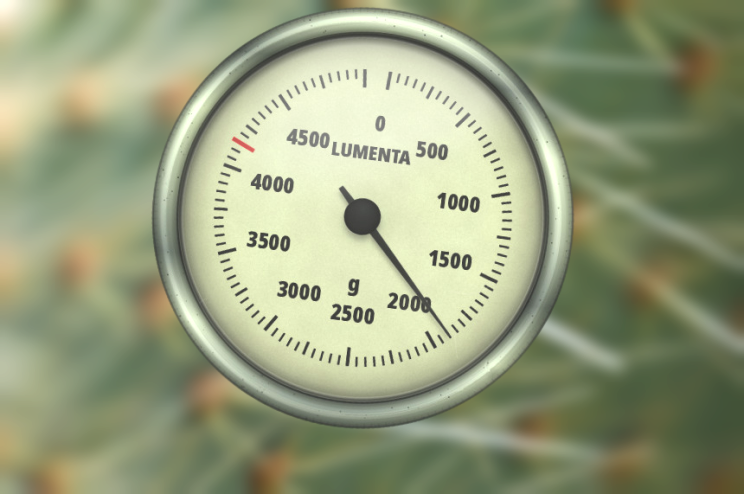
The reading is 1900 g
